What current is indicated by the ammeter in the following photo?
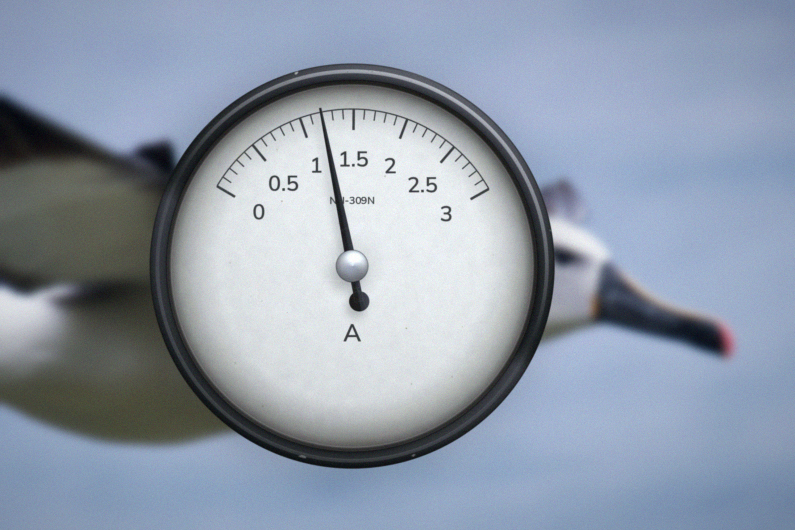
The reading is 1.2 A
